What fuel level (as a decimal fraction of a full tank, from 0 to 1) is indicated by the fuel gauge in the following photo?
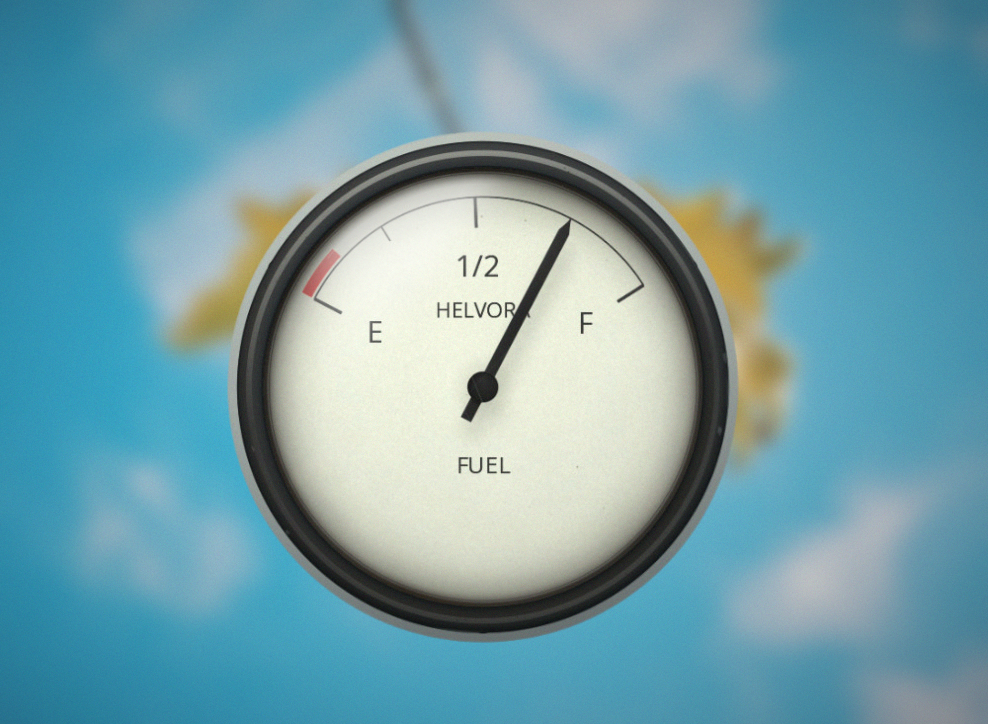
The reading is 0.75
